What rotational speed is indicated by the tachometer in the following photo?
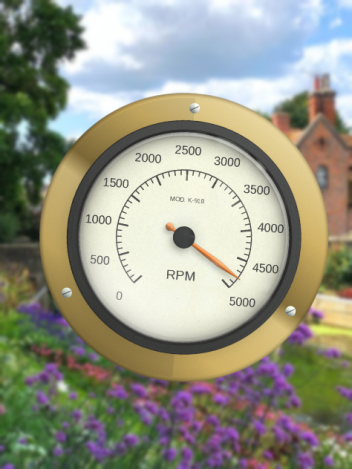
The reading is 4800 rpm
